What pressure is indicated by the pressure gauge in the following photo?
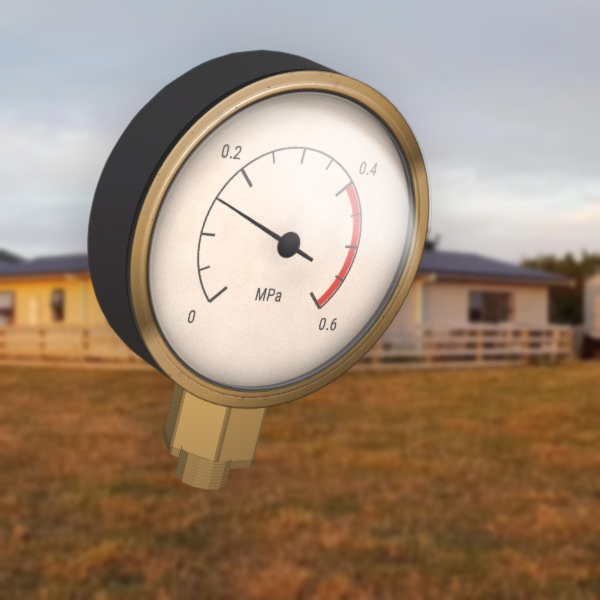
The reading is 0.15 MPa
